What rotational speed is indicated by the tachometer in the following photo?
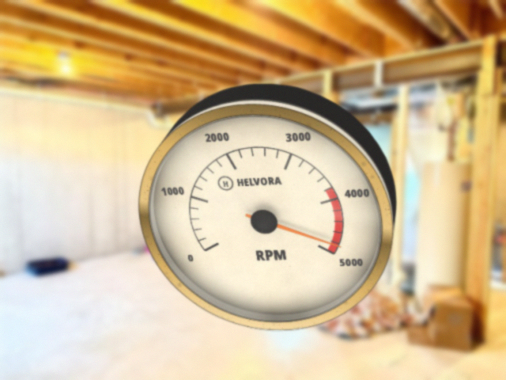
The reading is 4800 rpm
